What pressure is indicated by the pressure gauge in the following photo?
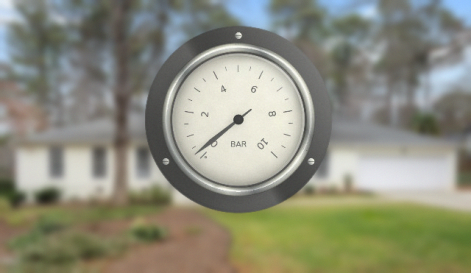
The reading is 0.25 bar
